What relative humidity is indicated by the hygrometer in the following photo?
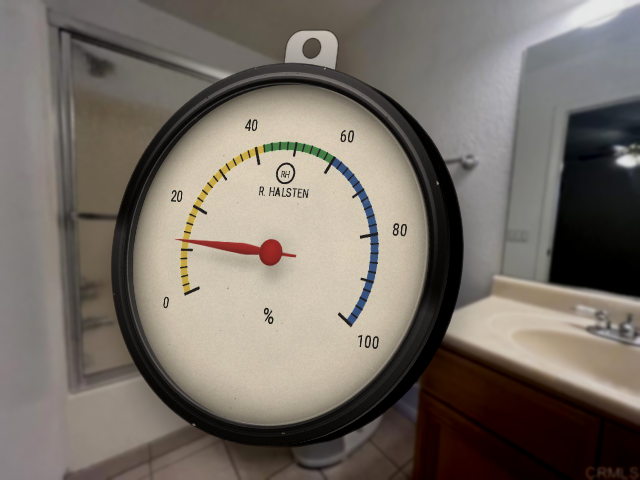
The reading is 12 %
